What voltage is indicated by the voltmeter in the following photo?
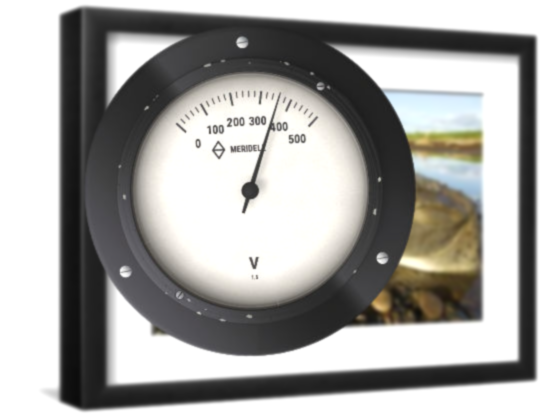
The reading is 360 V
